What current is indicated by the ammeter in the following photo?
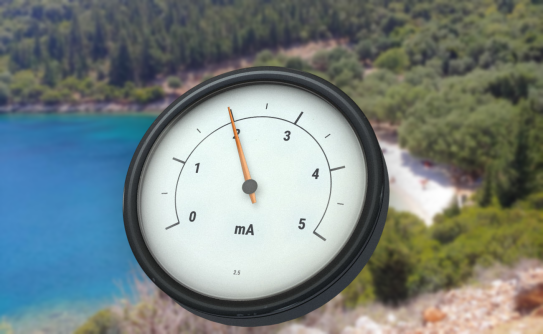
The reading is 2 mA
